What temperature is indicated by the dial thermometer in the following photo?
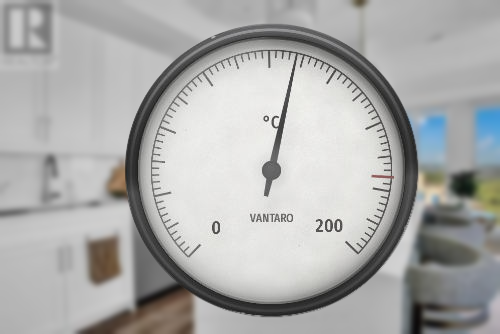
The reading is 110 °C
